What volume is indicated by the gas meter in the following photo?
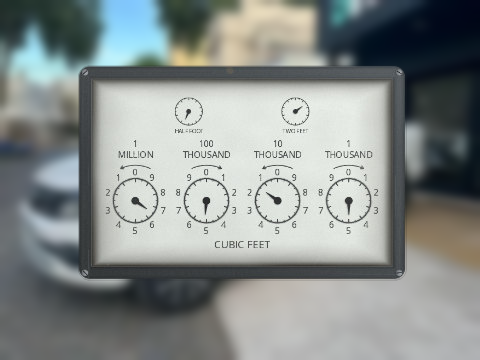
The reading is 651500 ft³
